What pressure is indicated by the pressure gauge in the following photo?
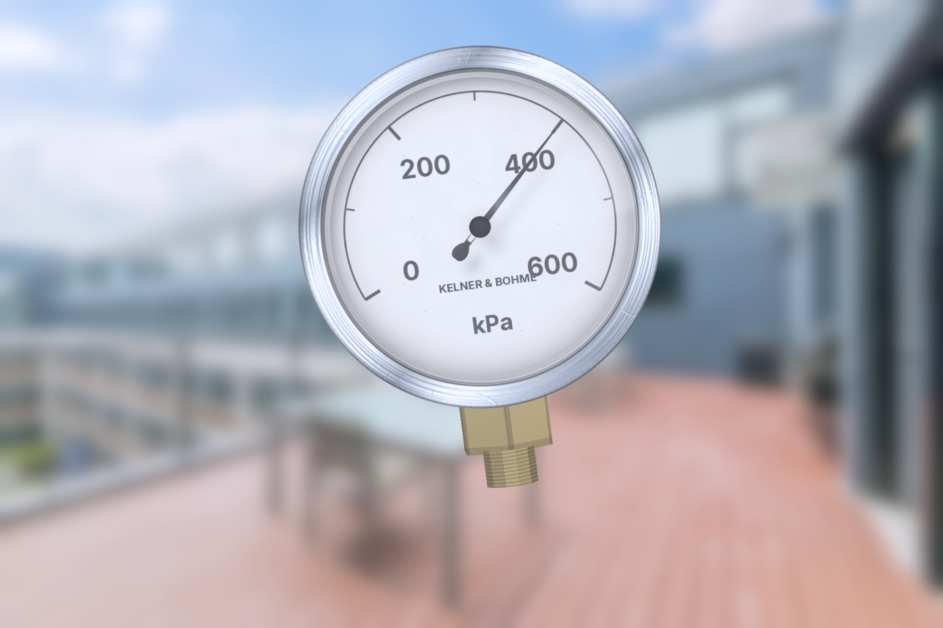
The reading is 400 kPa
